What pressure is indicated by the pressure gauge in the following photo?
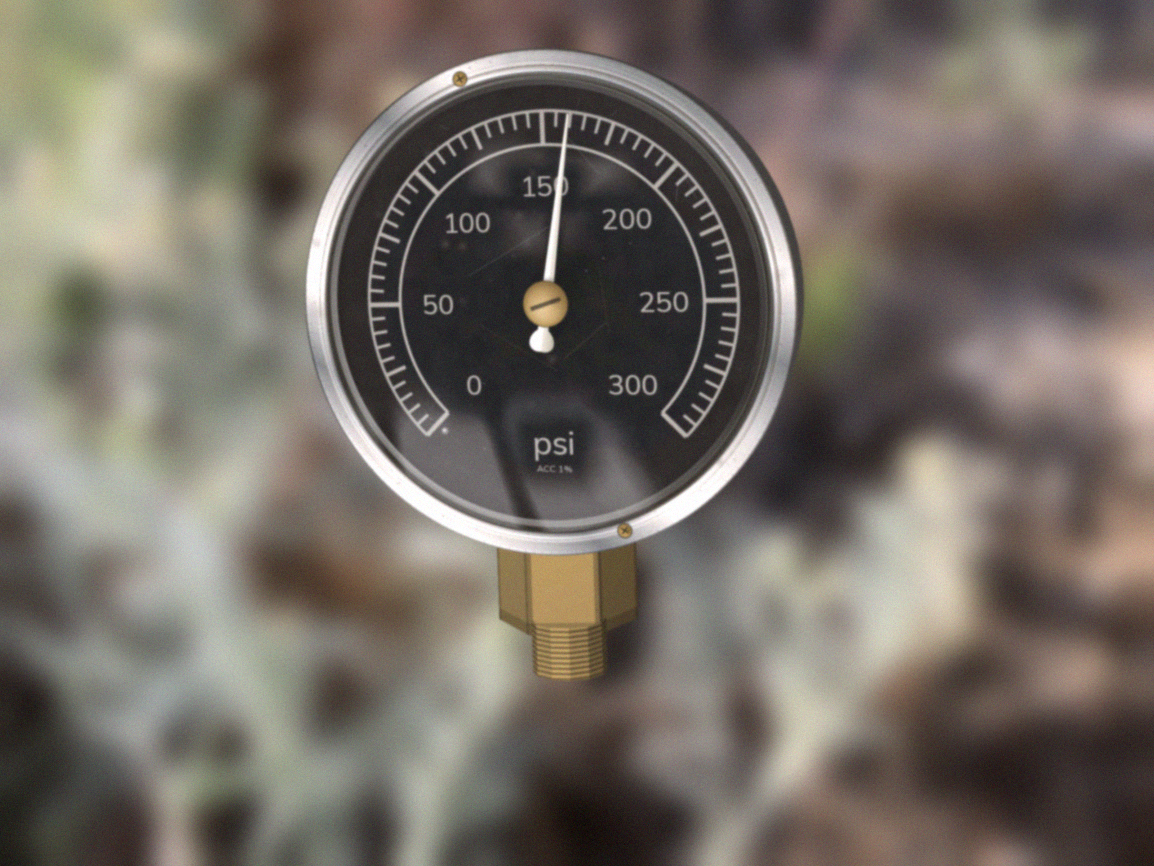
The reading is 160 psi
